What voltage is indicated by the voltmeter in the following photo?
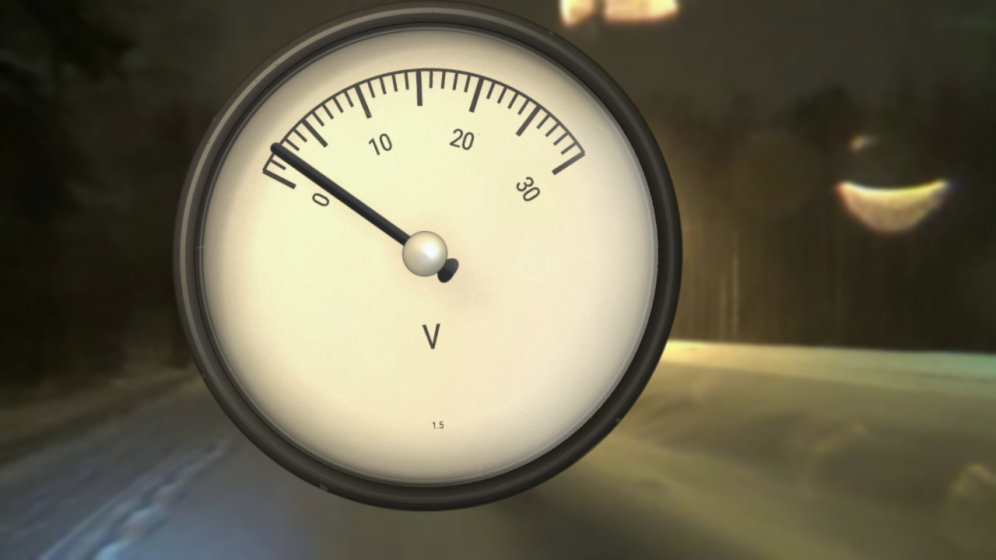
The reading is 2 V
